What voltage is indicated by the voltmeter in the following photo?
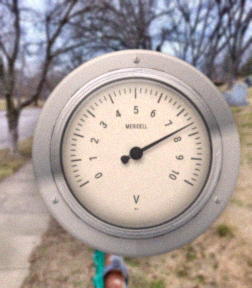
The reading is 7.6 V
